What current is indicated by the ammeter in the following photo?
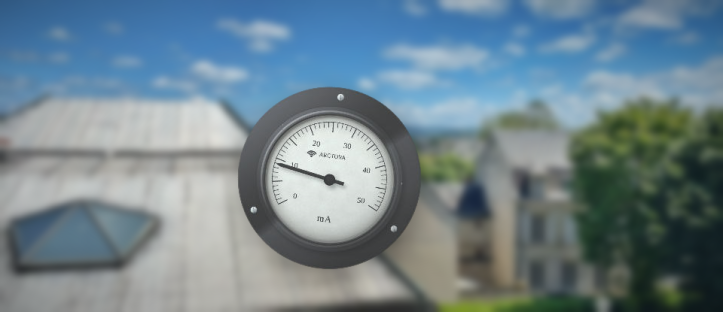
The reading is 9 mA
